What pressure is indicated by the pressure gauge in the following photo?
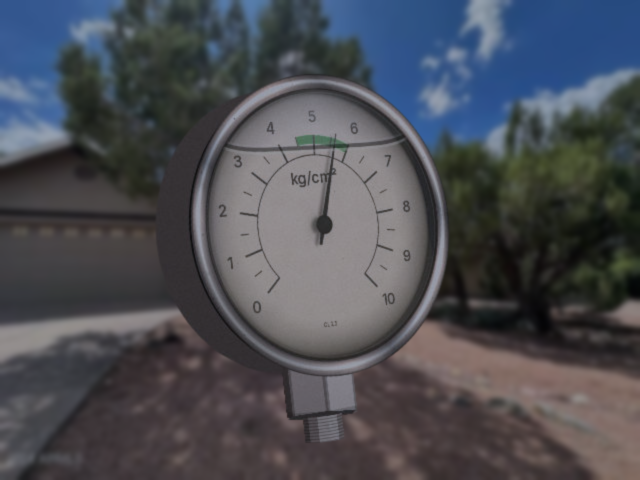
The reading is 5.5 kg/cm²
